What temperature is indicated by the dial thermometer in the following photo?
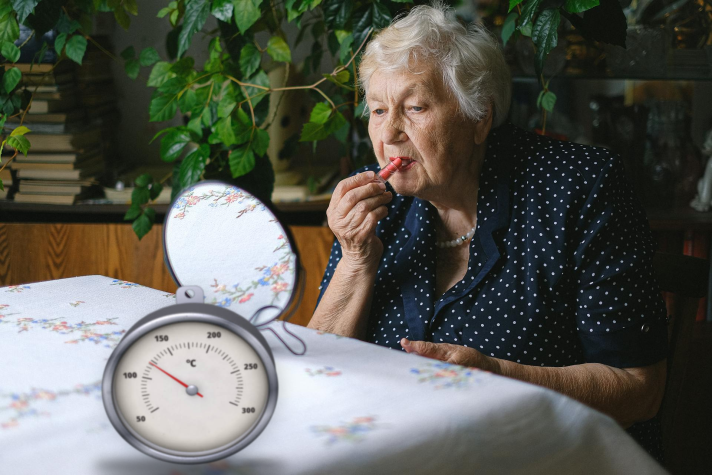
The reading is 125 °C
